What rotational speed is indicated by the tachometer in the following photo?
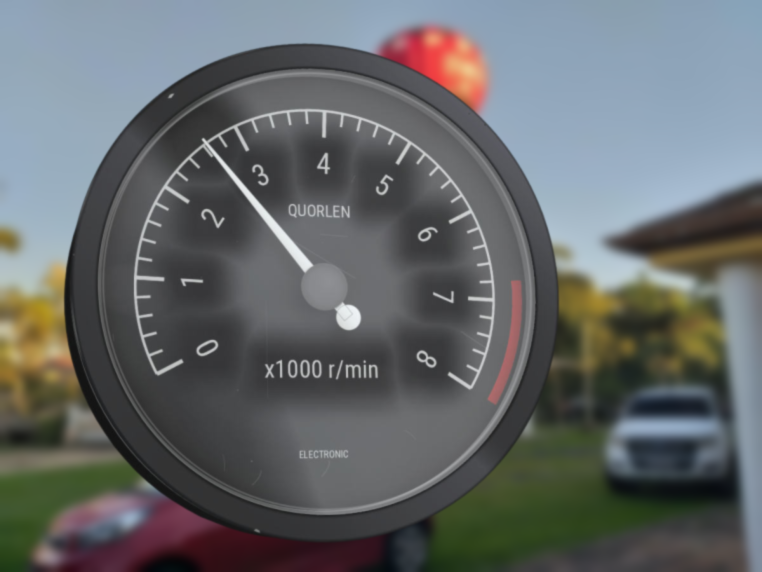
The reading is 2600 rpm
